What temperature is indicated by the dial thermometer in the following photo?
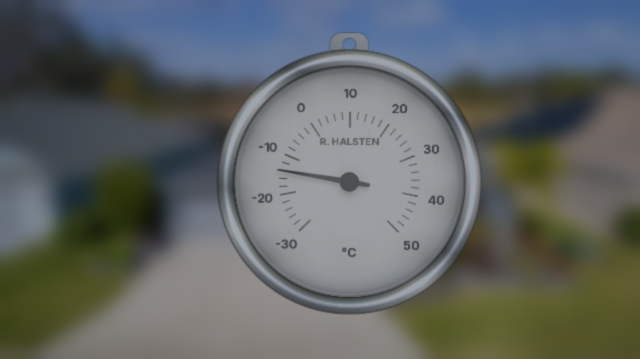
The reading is -14 °C
